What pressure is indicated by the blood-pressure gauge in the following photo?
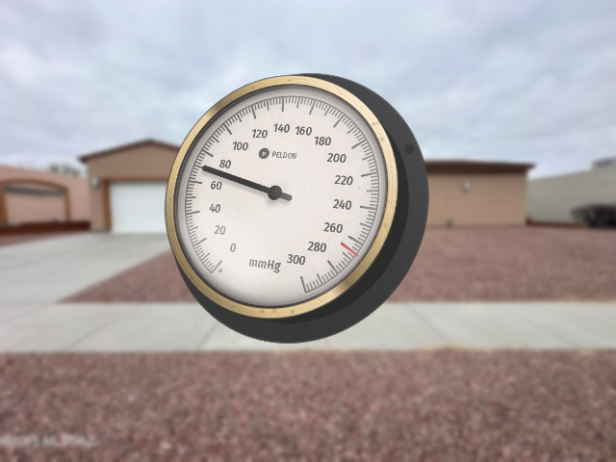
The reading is 70 mmHg
